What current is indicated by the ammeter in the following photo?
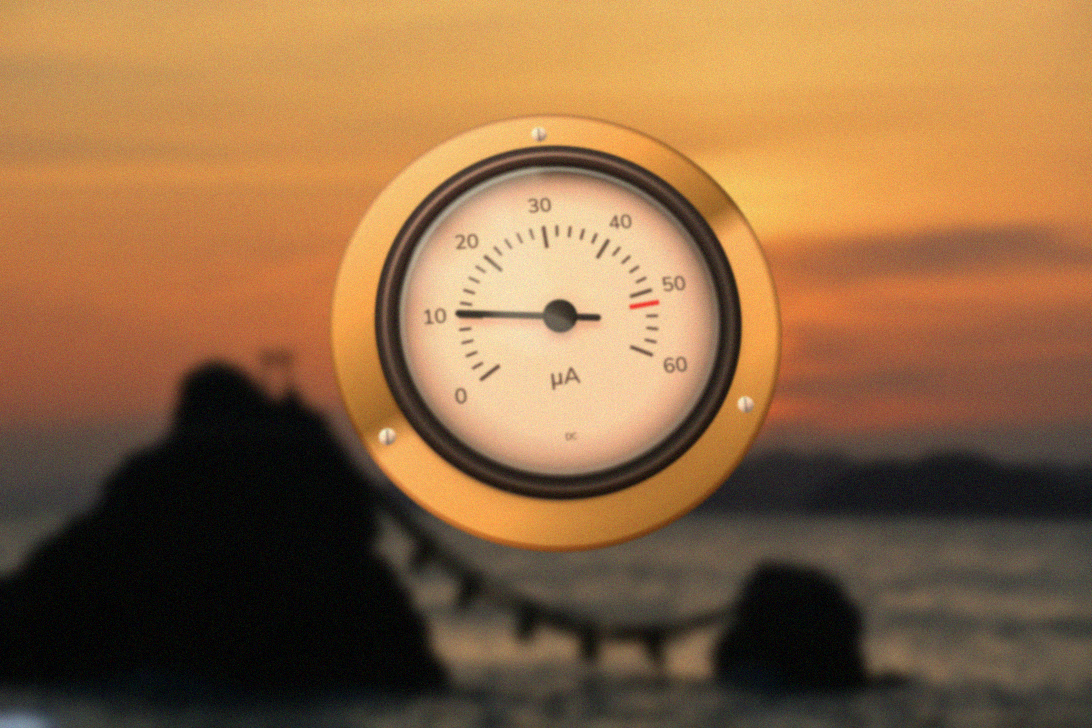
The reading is 10 µA
